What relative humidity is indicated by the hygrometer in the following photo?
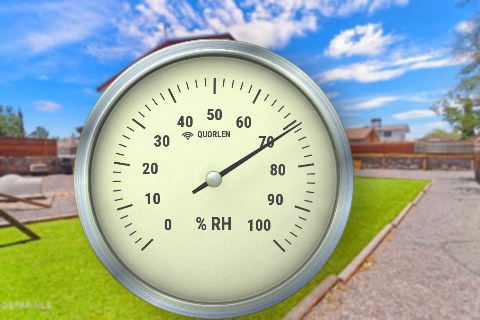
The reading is 71 %
